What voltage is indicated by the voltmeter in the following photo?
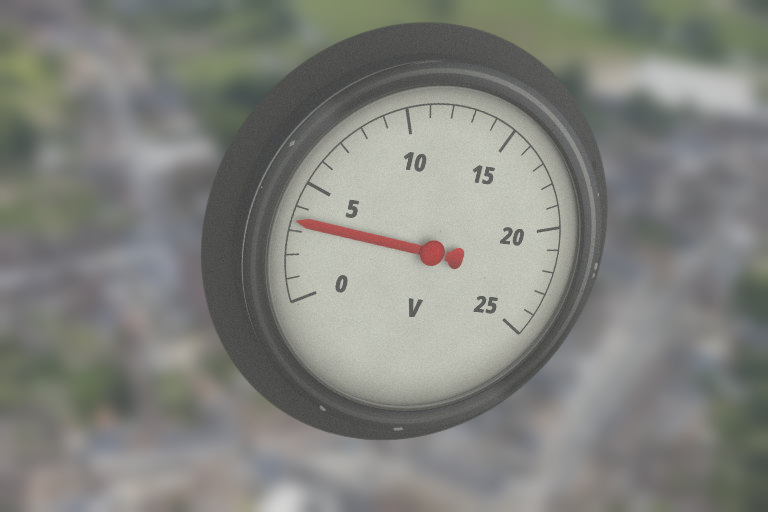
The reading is 3.5 V
